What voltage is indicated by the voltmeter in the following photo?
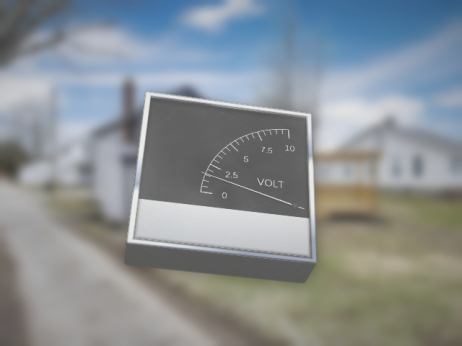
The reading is 1.5 V
